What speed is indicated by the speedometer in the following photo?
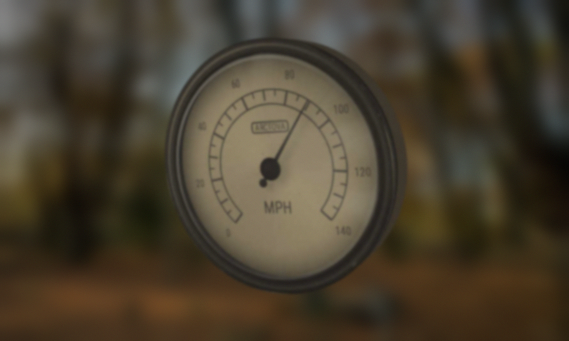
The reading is 90 mph
